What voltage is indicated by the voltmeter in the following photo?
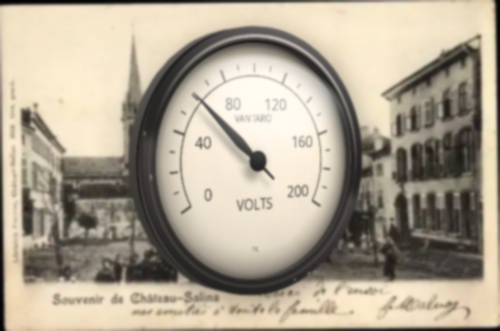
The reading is 60 V
